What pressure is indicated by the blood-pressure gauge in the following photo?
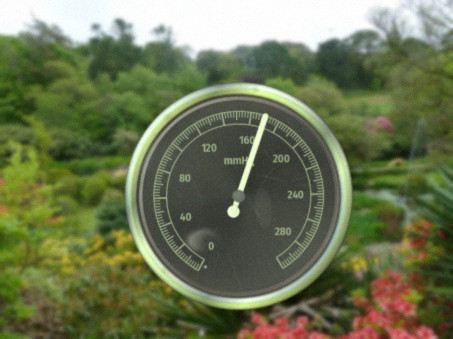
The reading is 170 mmHg
